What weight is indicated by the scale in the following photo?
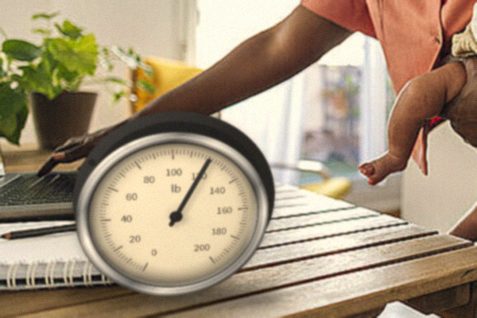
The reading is 120 lb
